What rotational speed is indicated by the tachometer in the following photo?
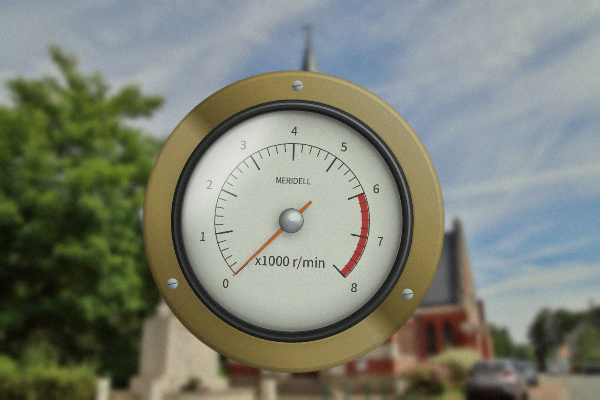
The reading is 0 rpm
